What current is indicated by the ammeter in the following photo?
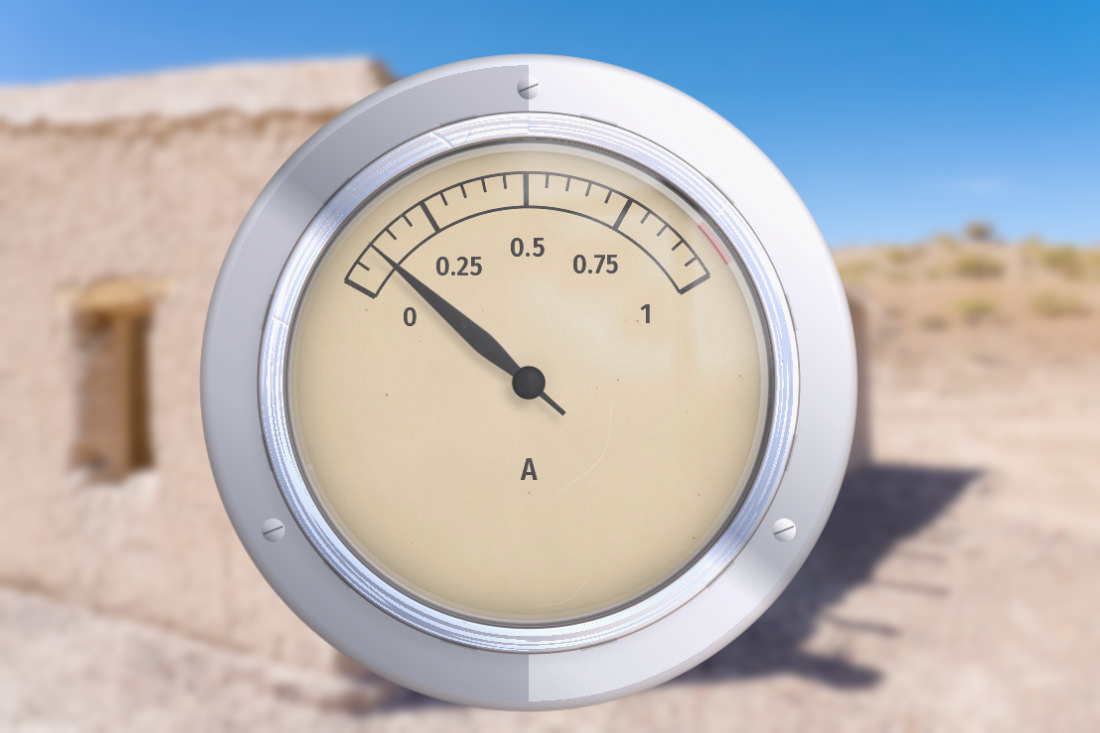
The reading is 0.1 A
